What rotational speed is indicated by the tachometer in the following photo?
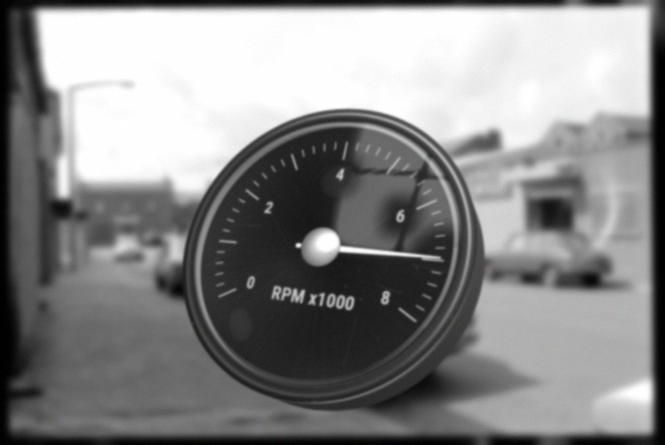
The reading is 7000 rpm
